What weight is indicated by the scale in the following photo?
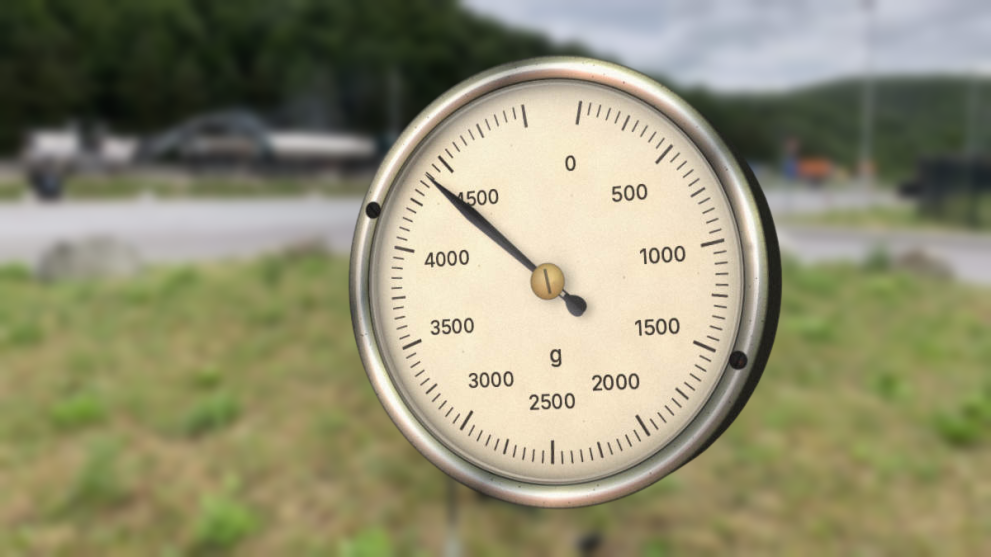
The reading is 4400 g
